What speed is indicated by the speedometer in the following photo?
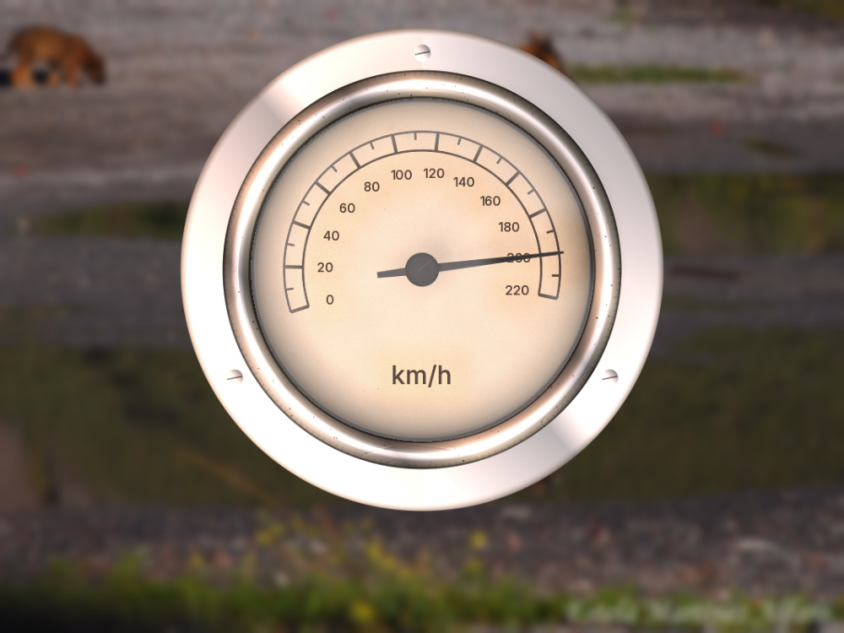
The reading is 200 km/h
